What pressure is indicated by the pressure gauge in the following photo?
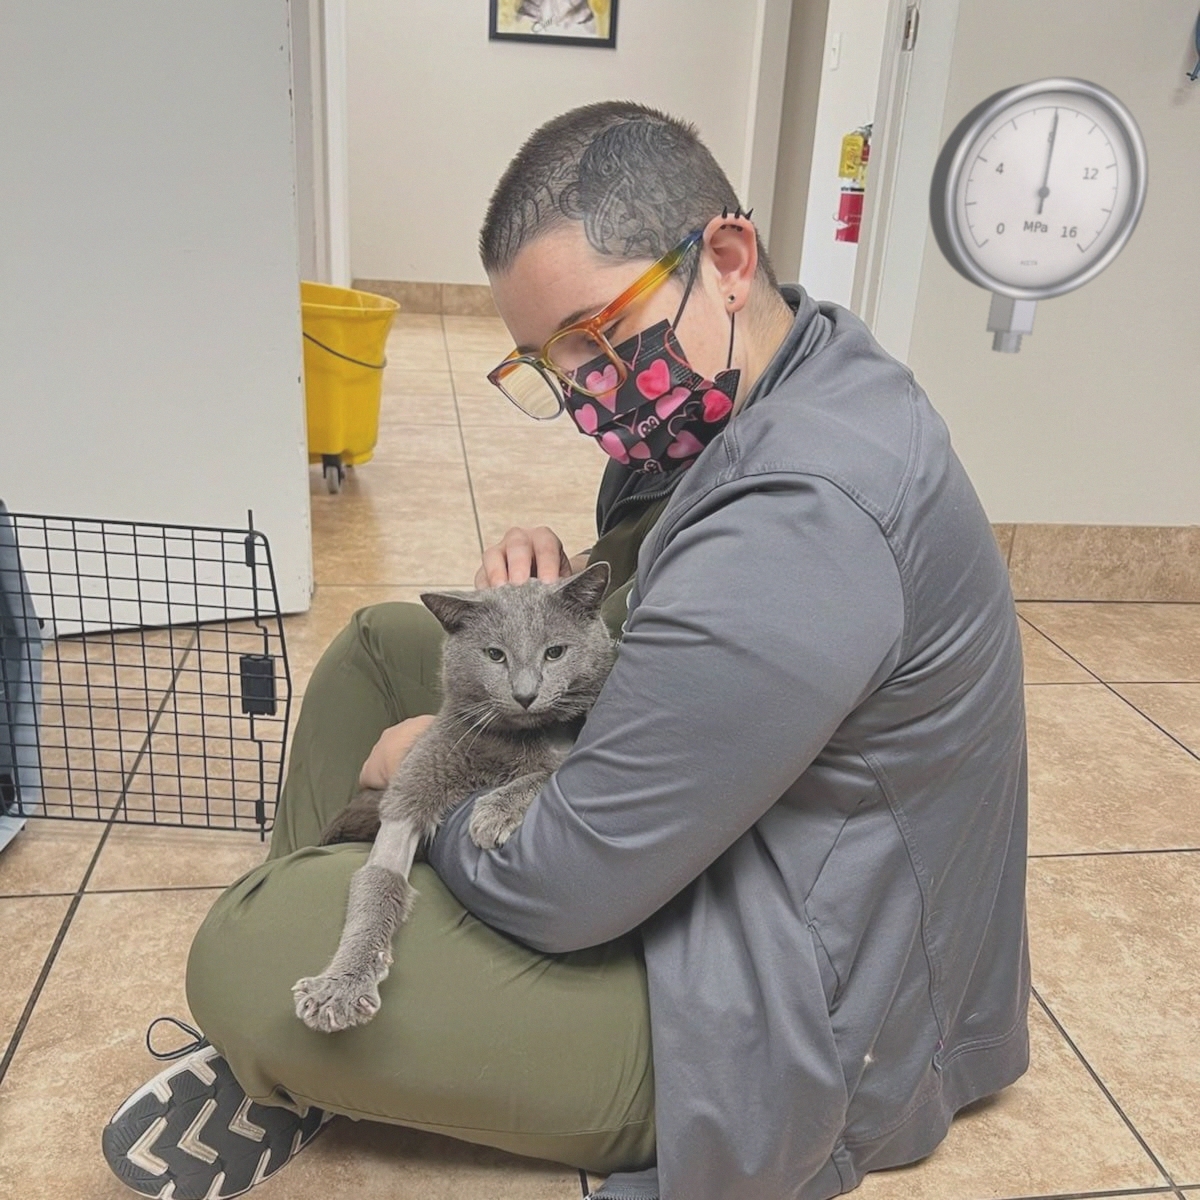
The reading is 8 MPa
